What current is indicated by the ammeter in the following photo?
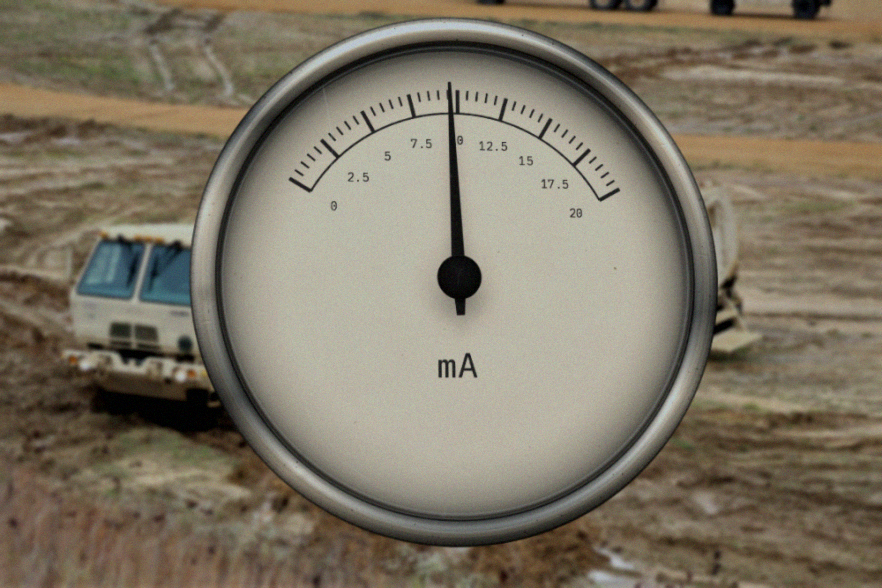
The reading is 9.5 mA
